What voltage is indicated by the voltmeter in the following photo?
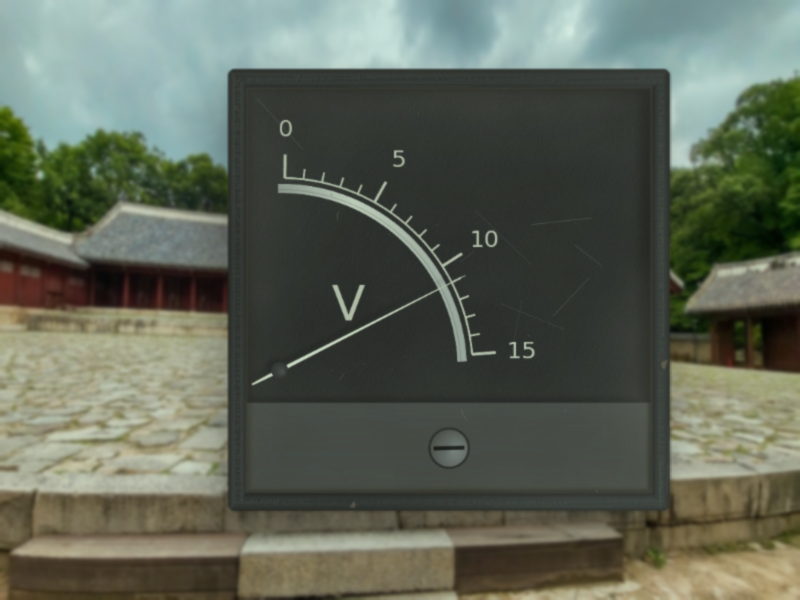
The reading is 11 V
